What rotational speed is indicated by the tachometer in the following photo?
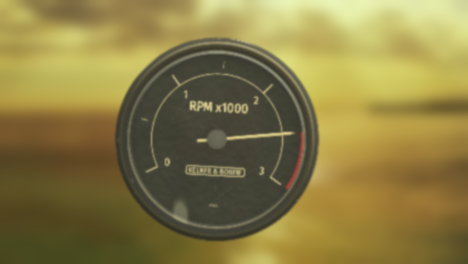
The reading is 2500 rpm
